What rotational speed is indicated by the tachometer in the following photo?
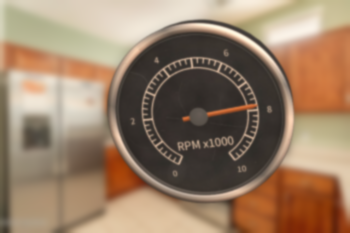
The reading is 7800 rpm
